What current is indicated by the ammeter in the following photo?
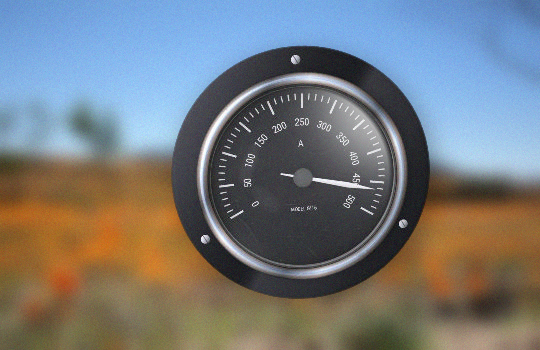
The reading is 460 A
